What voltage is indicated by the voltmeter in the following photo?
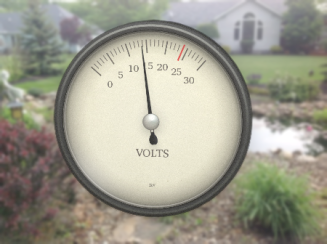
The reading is 14 V
